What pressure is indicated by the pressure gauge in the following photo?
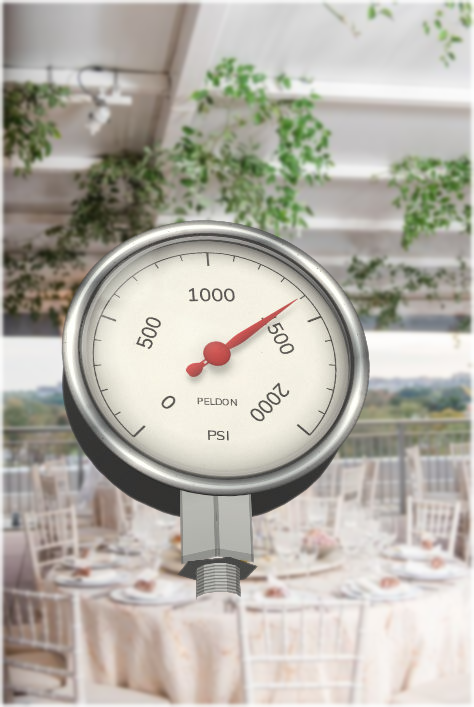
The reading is 1400 psi
